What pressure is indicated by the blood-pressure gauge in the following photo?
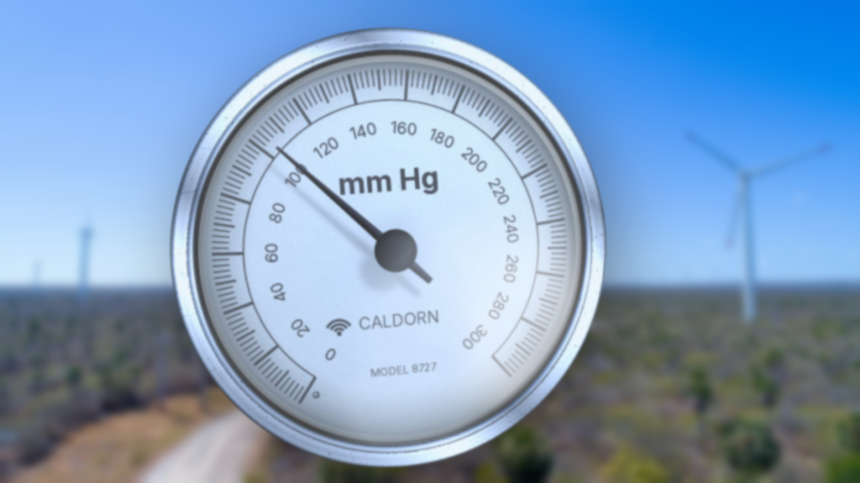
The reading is 104 mmHg
